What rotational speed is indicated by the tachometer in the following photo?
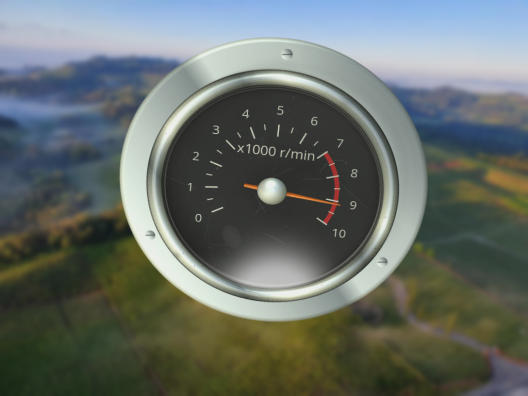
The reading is 9000 rpm
